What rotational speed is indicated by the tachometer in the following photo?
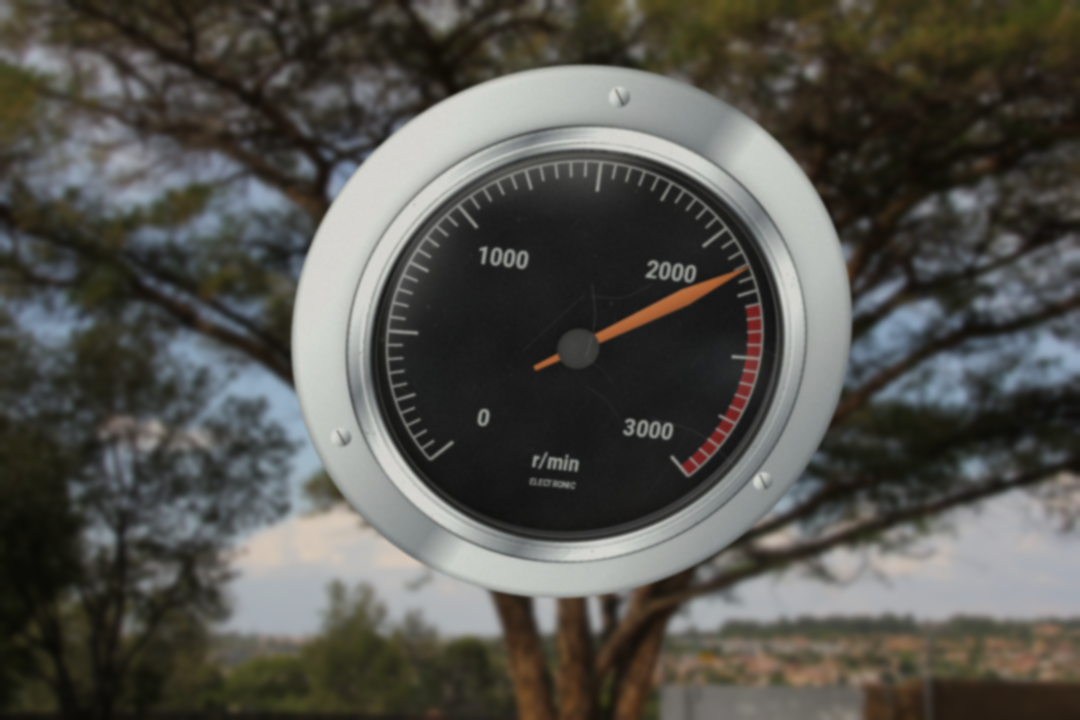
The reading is 2150 rpm
